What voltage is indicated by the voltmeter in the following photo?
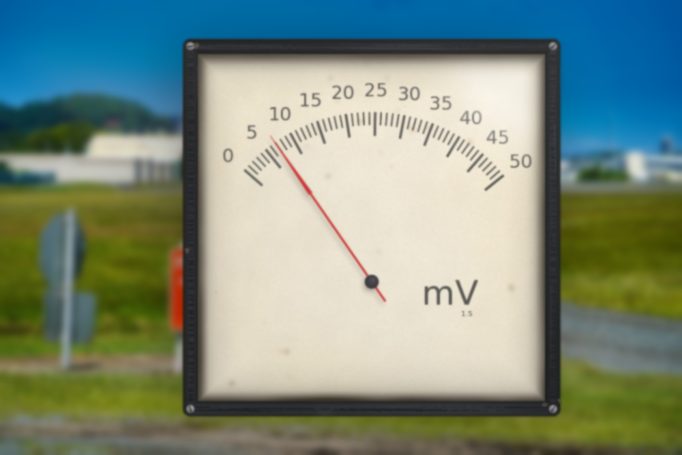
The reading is 7 mV
